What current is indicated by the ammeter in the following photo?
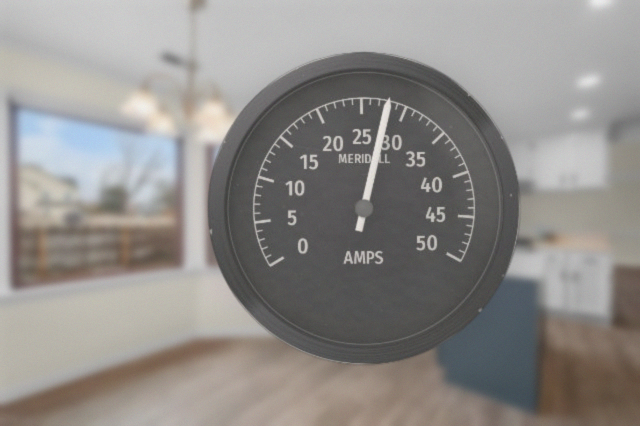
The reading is 28 A
